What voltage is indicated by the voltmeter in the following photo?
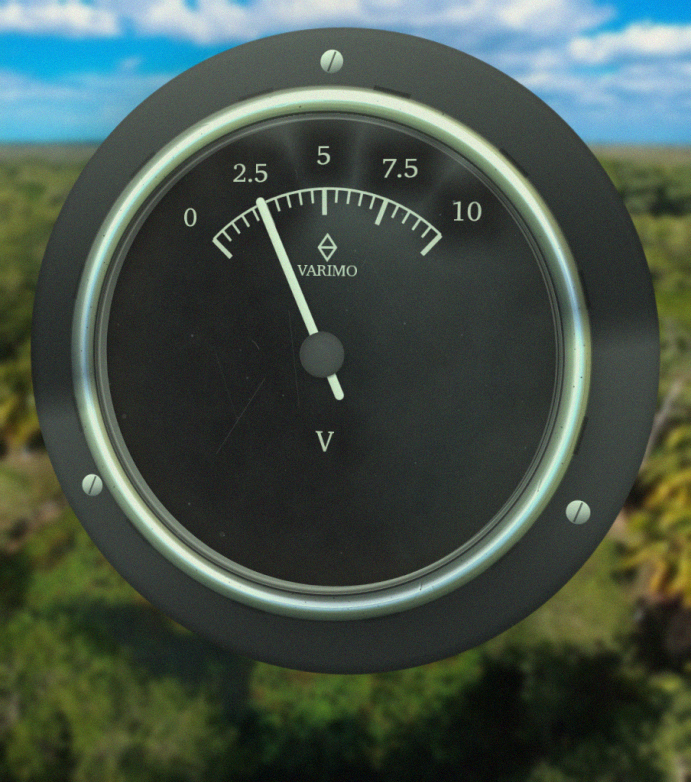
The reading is 2.5 V
